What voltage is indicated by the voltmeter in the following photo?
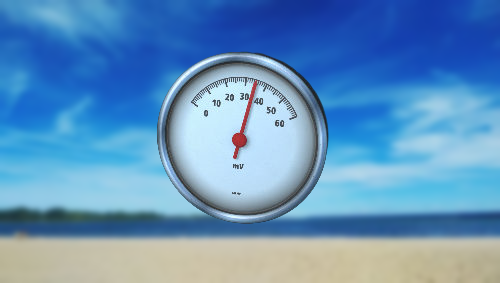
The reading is 35 mV
